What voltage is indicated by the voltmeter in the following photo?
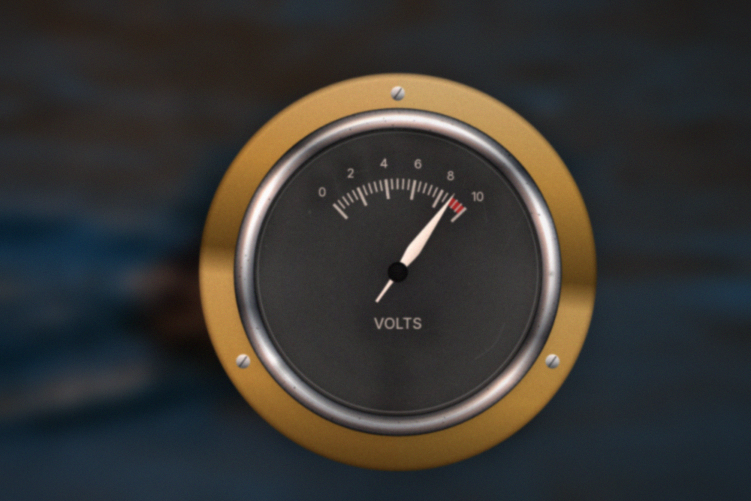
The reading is 8.8 V
